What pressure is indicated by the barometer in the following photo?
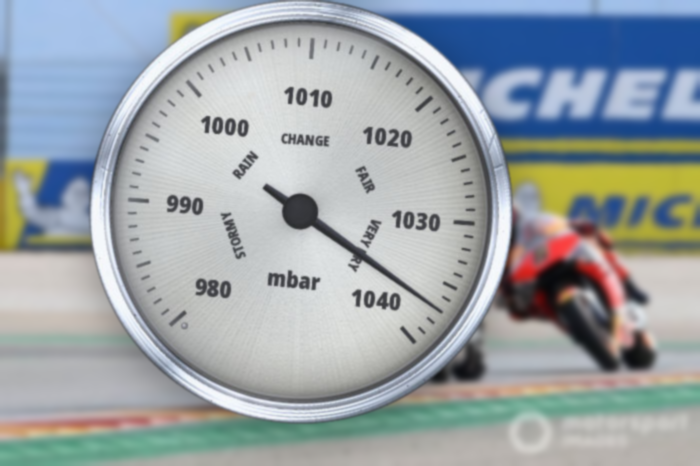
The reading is 1037 mbar
